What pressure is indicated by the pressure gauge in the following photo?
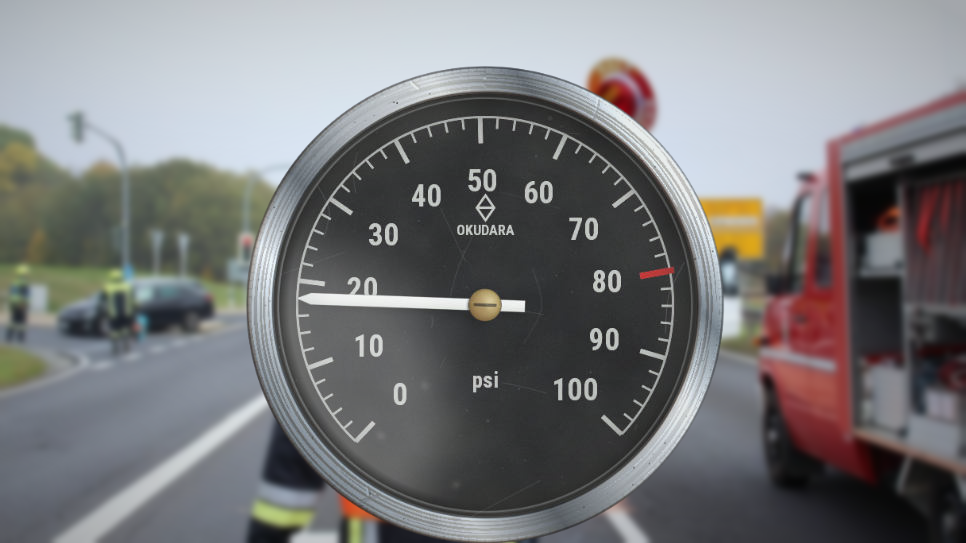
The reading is 18 psi
